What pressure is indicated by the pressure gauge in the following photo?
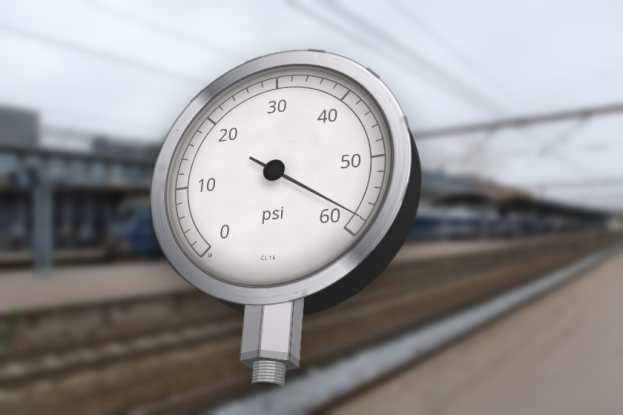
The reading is 58 psi
